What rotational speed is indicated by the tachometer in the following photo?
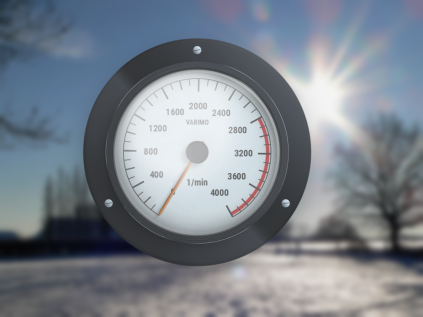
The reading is 0 rpm
